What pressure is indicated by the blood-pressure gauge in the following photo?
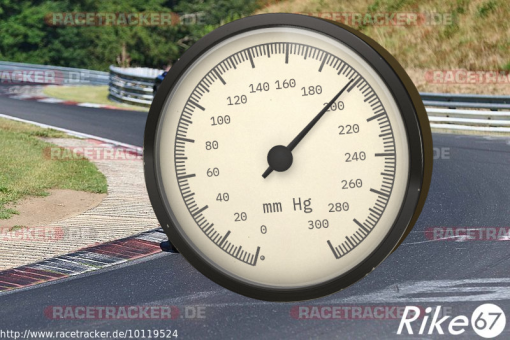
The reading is 198 mmHg
